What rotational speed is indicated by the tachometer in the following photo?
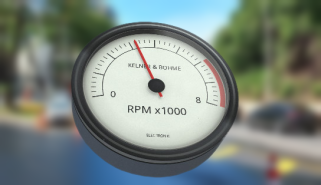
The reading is 3200 rpm
